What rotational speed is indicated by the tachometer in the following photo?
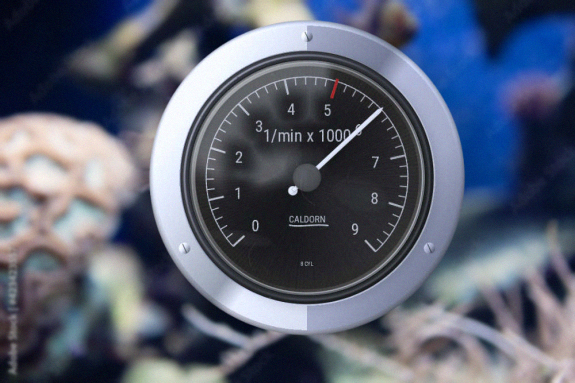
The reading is 6000 rpm
